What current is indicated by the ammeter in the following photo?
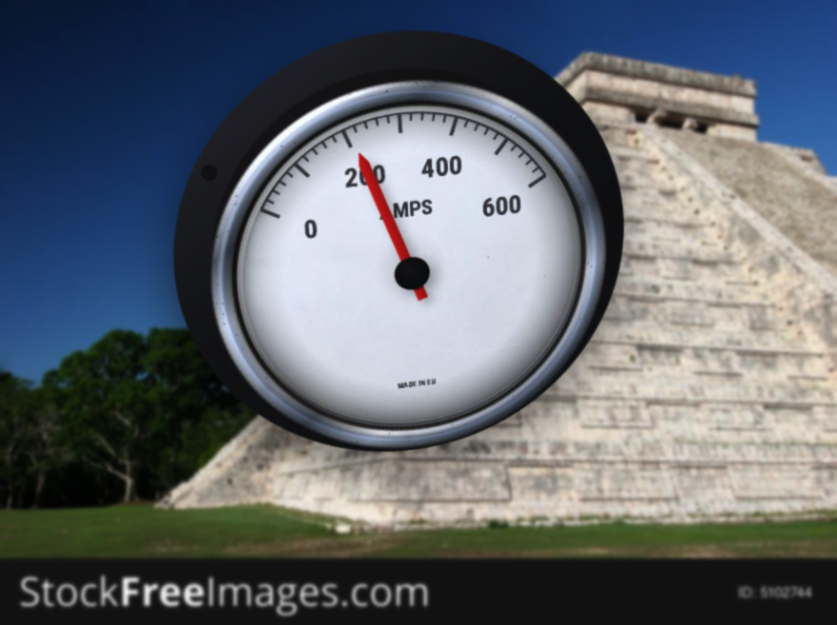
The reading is 210 A
